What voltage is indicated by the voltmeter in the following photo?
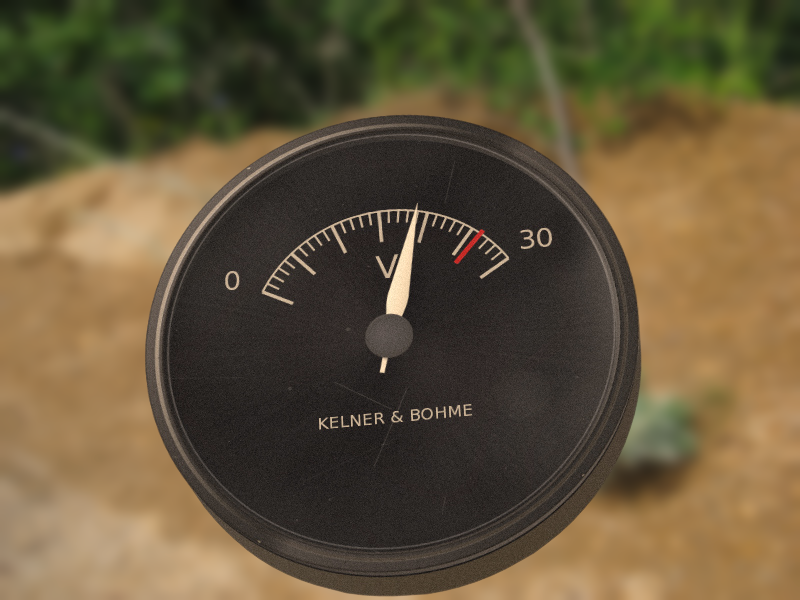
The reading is 19 V
